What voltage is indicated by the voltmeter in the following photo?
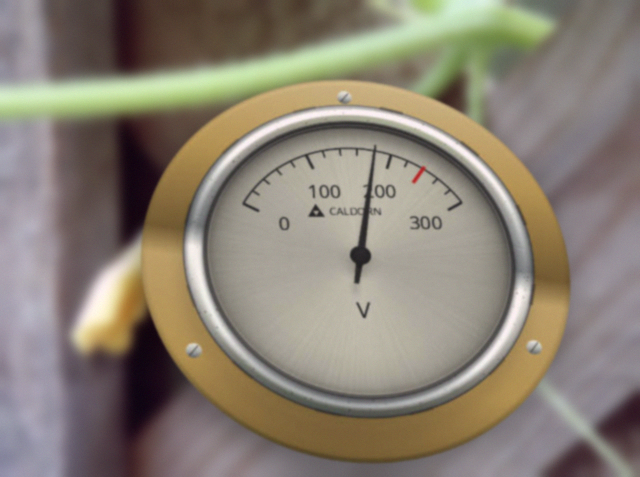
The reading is 180 V
